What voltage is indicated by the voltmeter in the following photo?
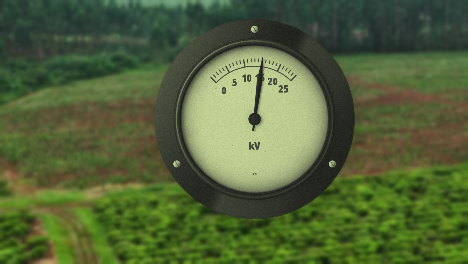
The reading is 15 kV
